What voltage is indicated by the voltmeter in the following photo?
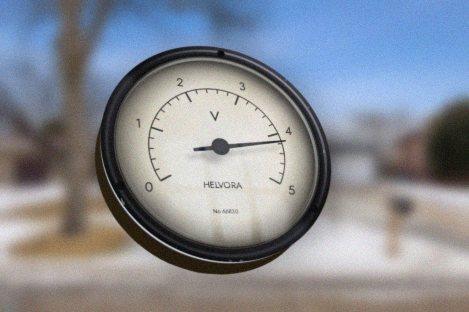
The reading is 4.2 V
